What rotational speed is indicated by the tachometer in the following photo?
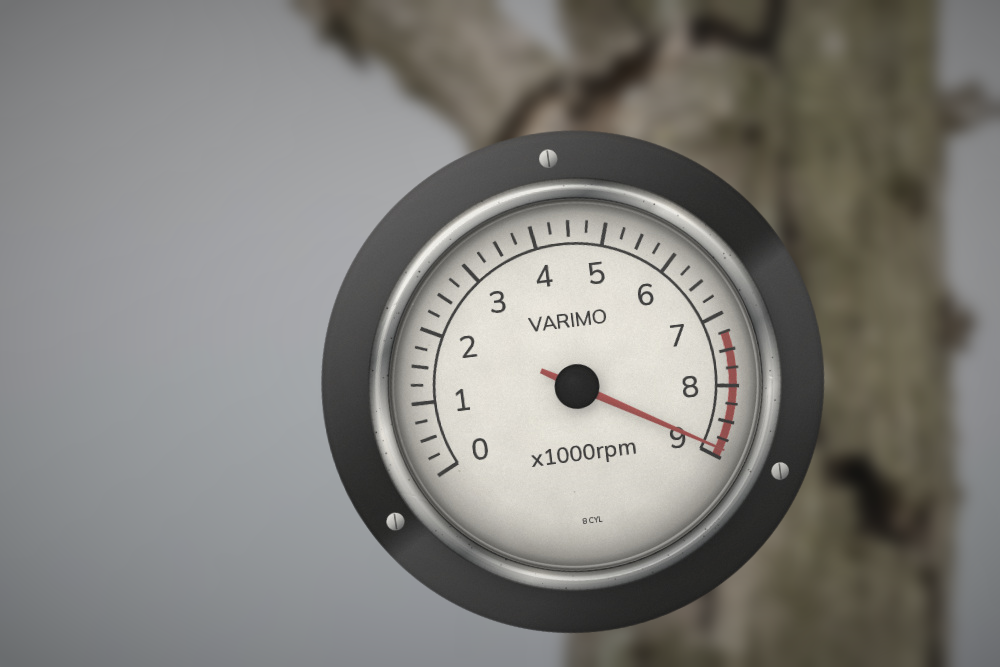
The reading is 8875 rpm
